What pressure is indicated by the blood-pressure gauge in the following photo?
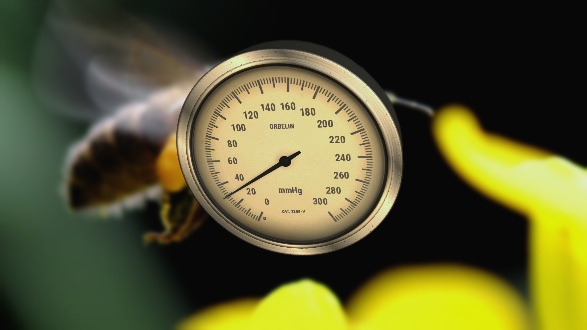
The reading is 30 mmHg
